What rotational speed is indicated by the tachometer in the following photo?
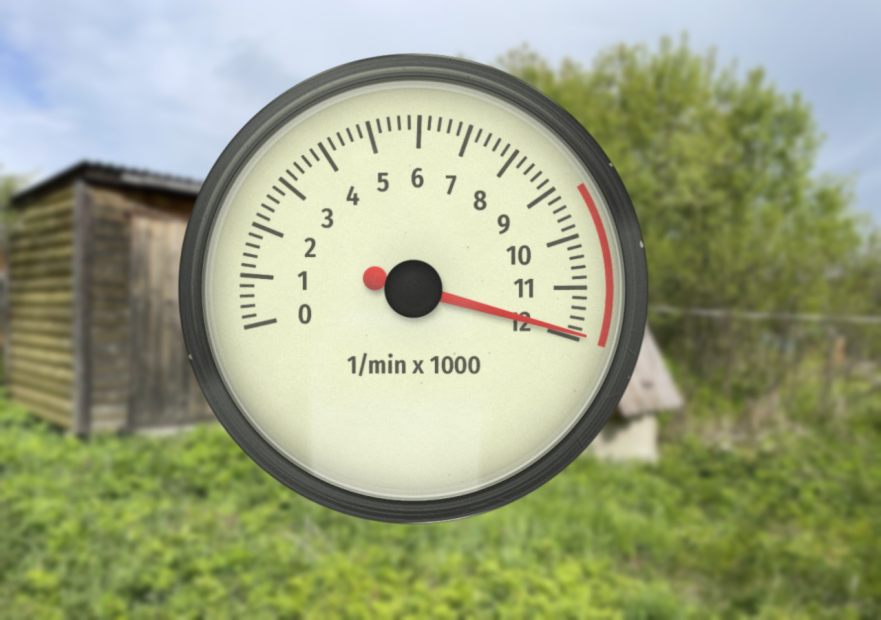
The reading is 11900 rpm
